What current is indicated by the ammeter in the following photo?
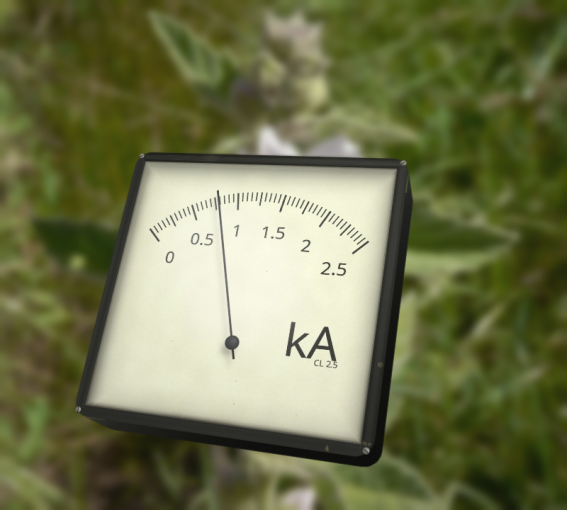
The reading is 0.8 kA
